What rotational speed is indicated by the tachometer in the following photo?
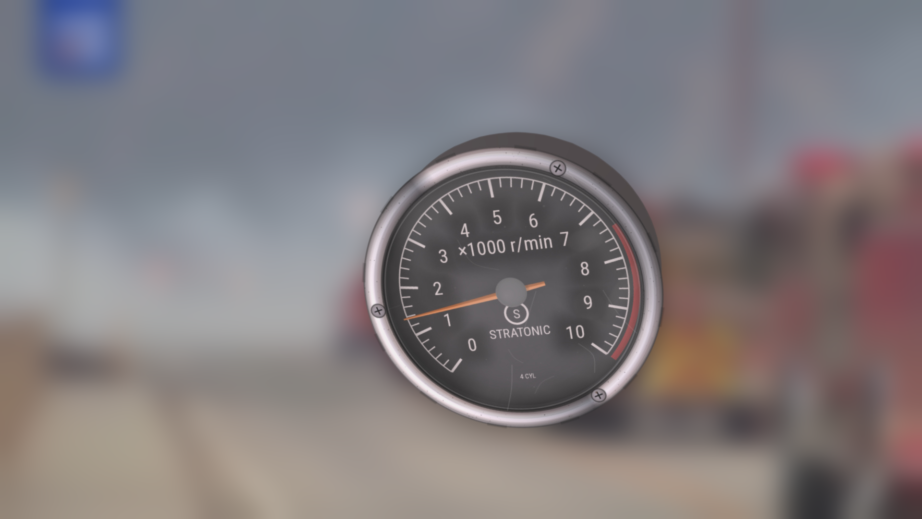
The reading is 1400 rpm
